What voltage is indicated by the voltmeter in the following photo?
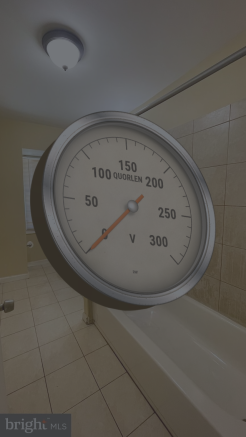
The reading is 0 V
